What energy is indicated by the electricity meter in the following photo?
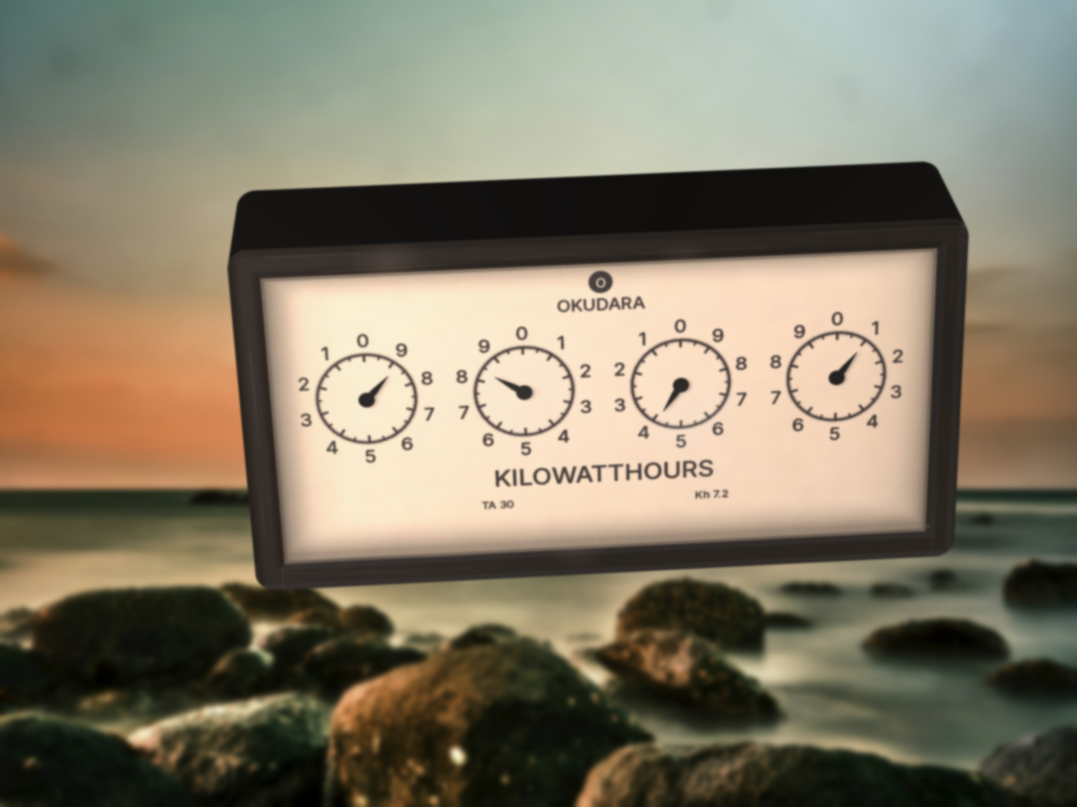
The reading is 8841 kWh
